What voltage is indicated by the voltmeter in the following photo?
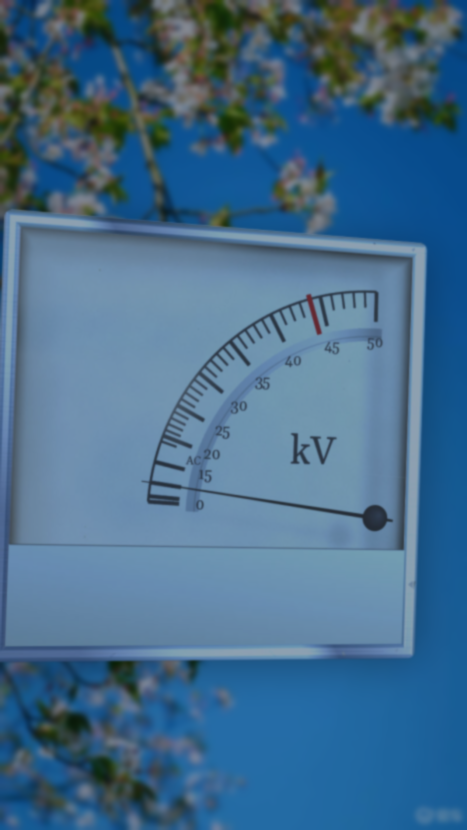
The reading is 10 kV
